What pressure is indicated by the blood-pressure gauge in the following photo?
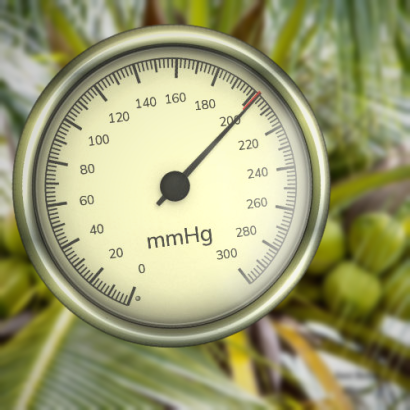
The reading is 202 mmHg
